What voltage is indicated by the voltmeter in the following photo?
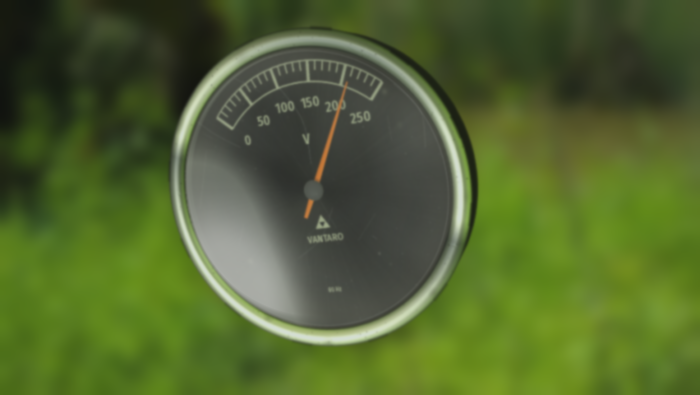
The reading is 210 V
